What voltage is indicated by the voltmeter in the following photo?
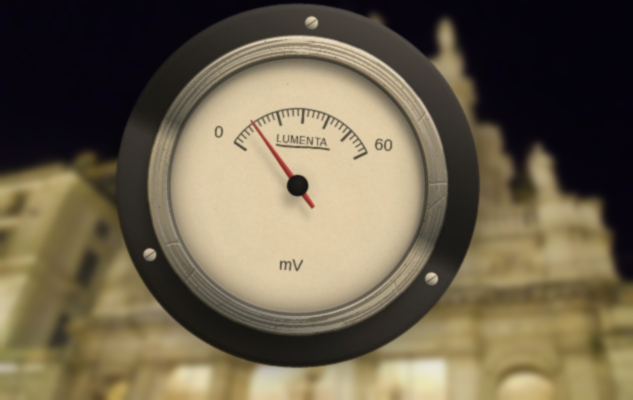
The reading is 10 mV
